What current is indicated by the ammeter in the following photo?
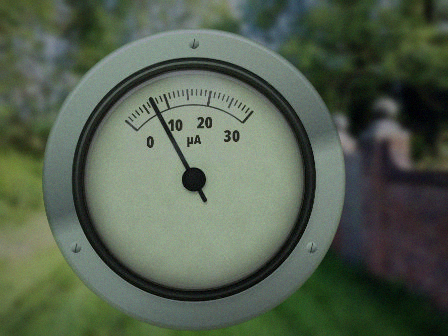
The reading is 7 µA
